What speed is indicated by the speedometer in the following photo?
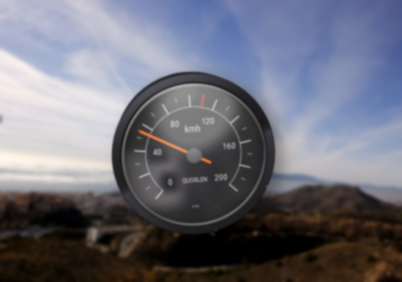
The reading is 55 km/h
